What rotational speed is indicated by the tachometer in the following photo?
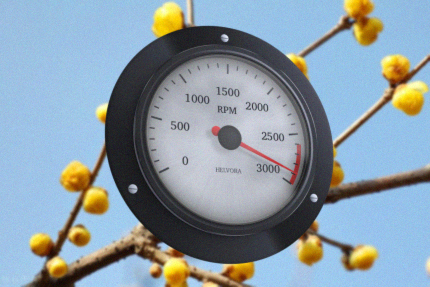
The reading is 2900 rpm
